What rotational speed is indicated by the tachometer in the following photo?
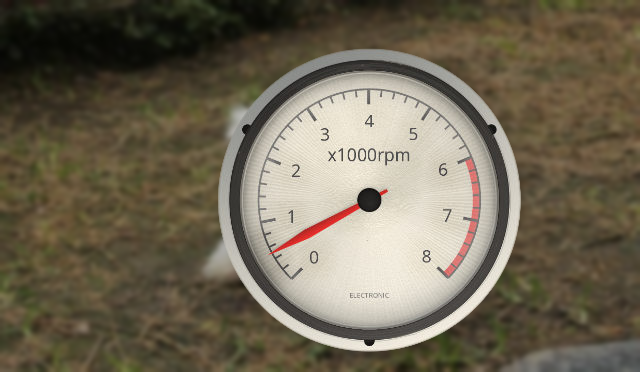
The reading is 500 rpm
